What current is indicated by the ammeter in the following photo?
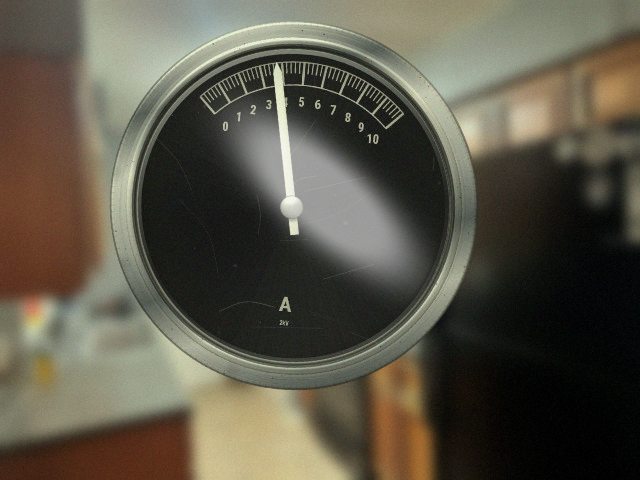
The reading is 3.8 A
